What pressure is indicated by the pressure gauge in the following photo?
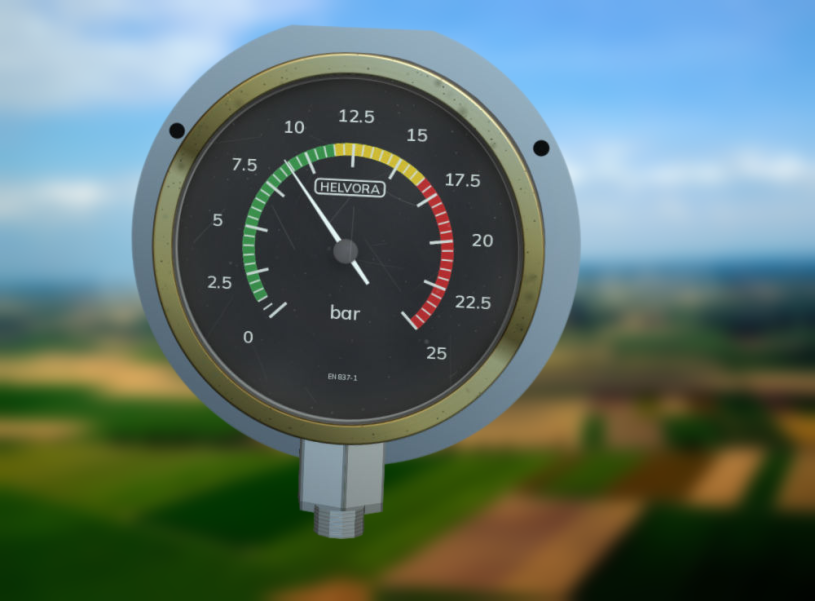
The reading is 9 bar
